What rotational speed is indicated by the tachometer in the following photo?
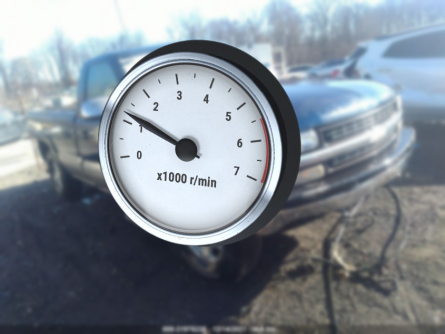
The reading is 1250 rpm
